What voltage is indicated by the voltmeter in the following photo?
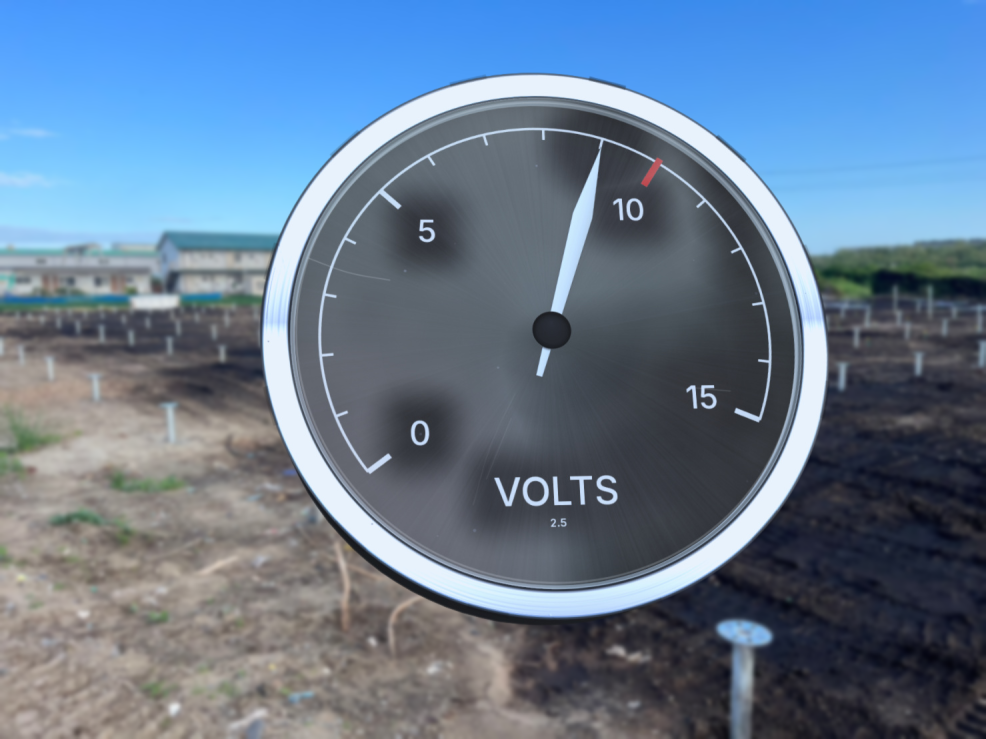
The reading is 9 V
